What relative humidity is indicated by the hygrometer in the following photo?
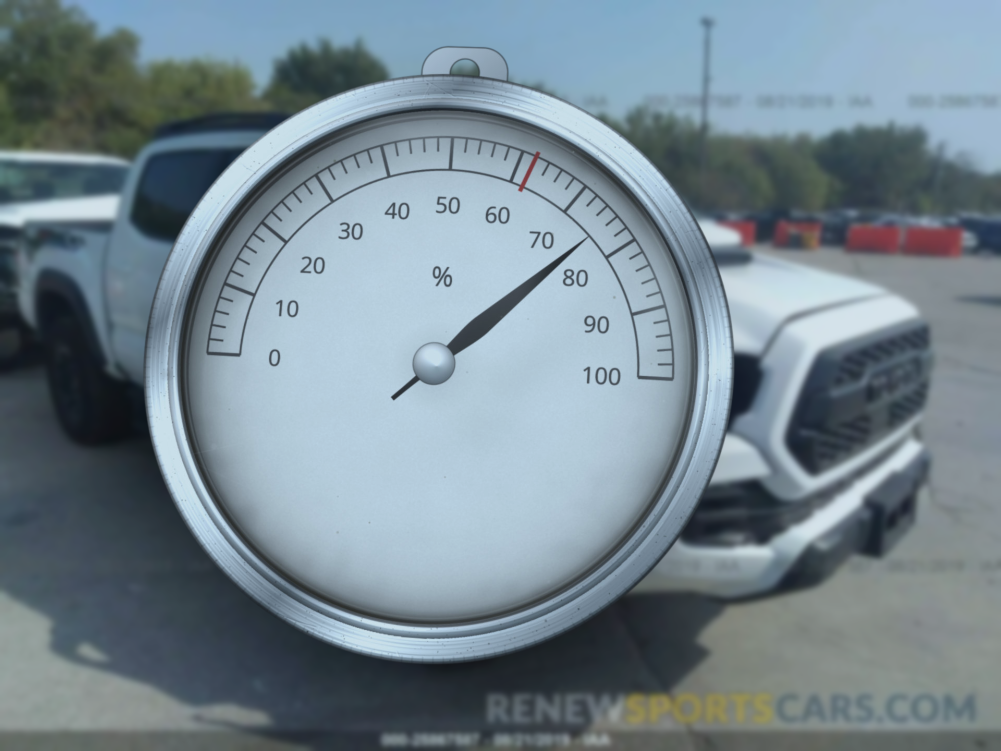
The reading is 76 %
